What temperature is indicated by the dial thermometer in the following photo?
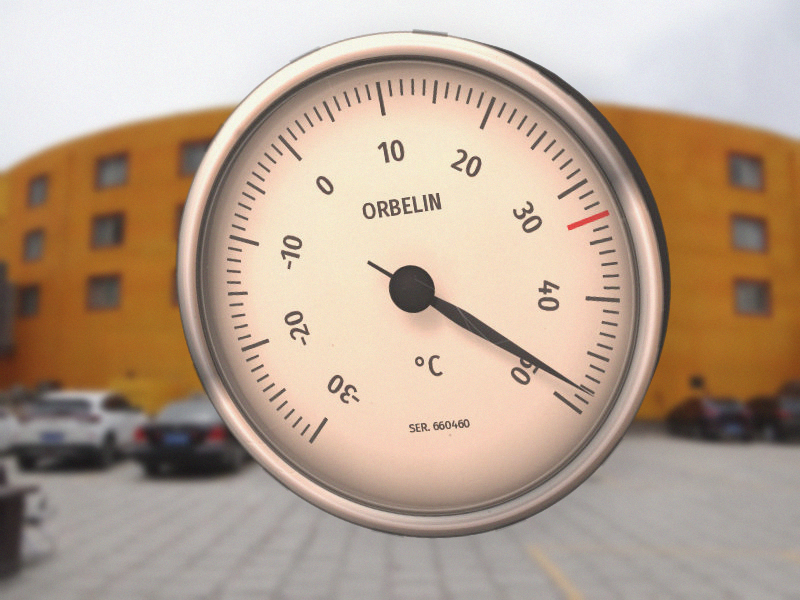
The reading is 48 °C
